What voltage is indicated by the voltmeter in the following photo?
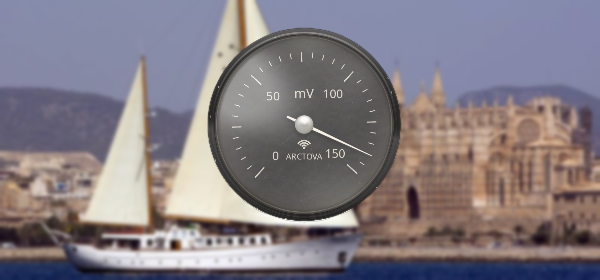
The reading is 140 mV
